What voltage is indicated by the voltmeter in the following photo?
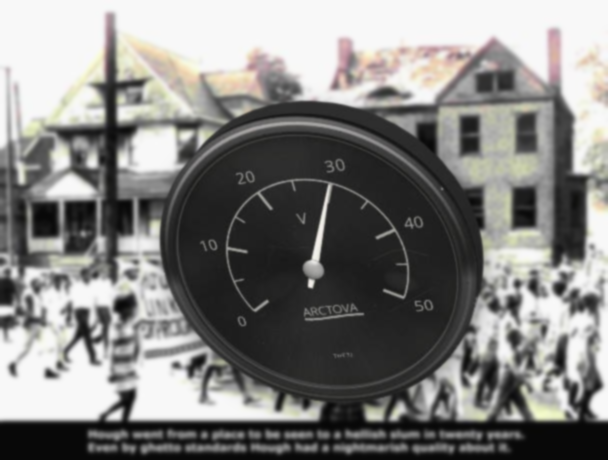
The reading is 30 V
